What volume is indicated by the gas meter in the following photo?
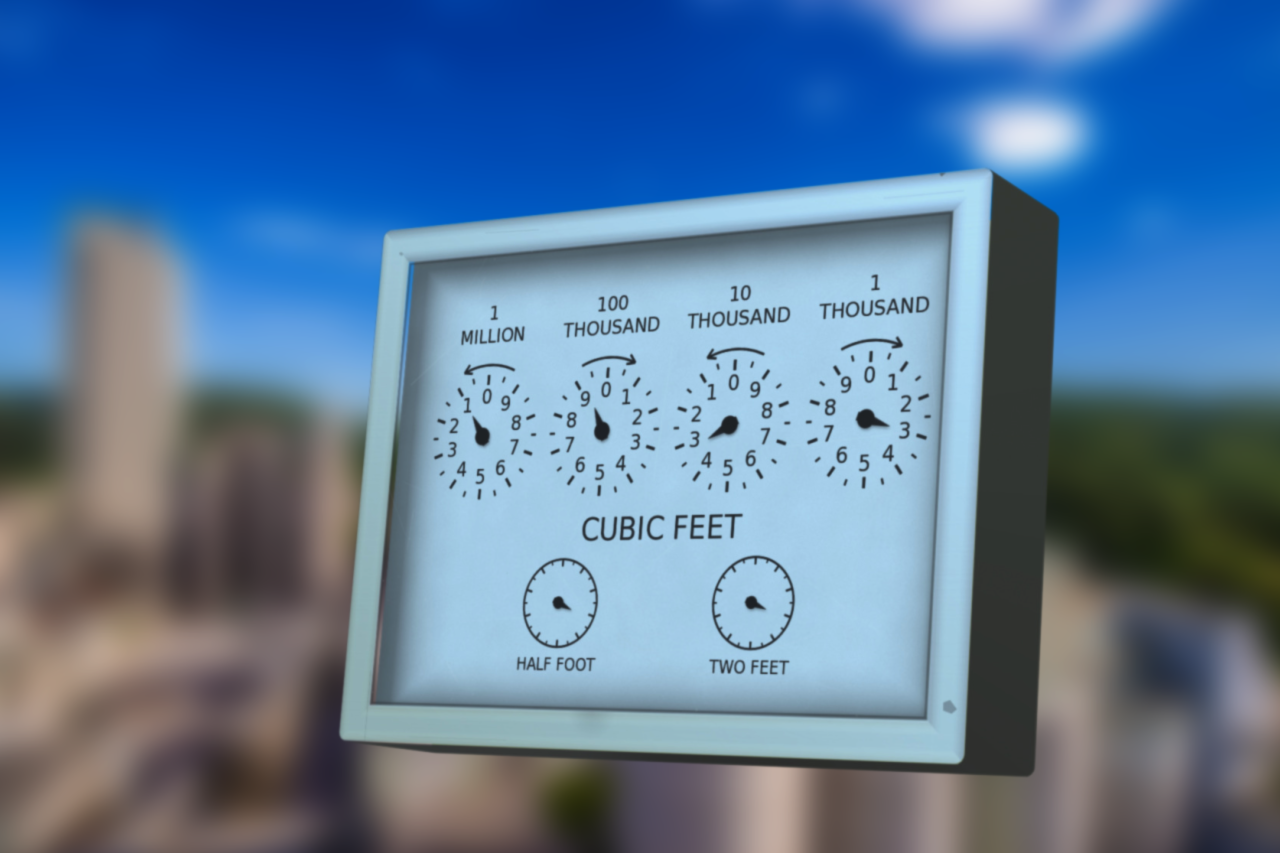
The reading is 93300 ft³
